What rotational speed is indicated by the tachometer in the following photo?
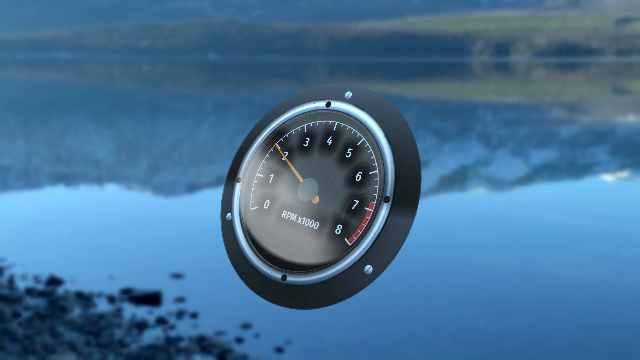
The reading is 2000 rpm
